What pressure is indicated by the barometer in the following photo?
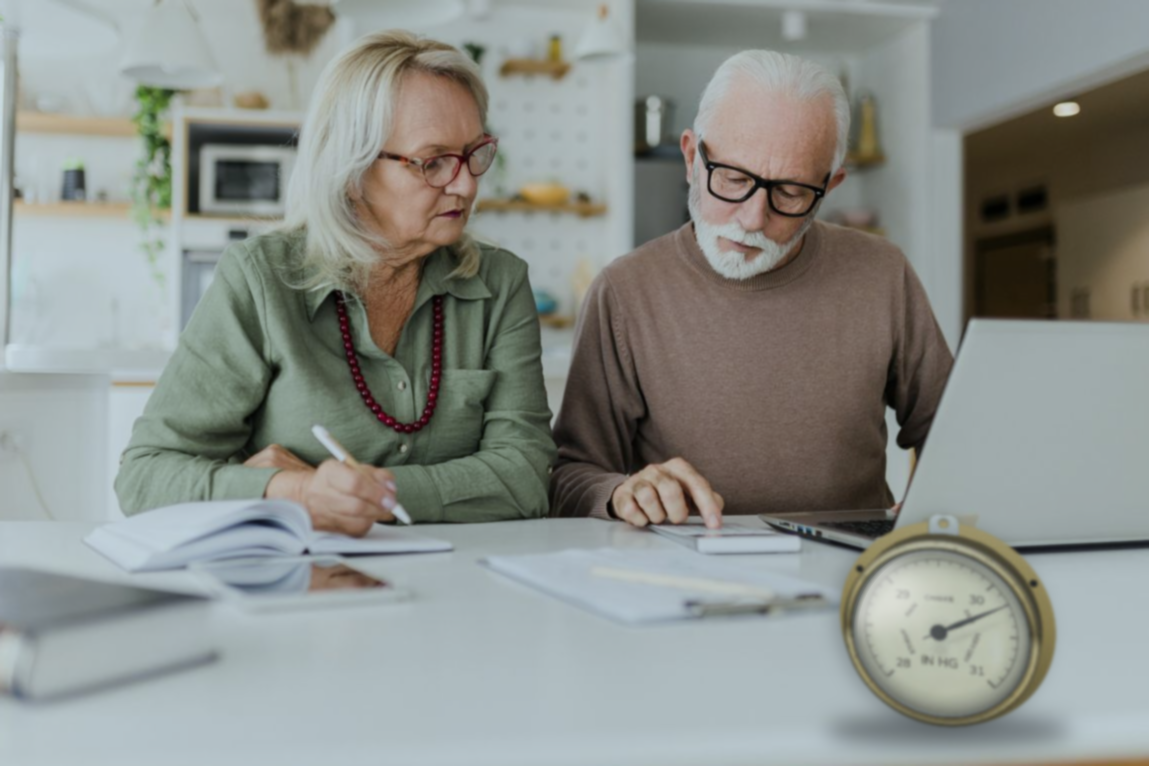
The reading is 30.2 inHg
